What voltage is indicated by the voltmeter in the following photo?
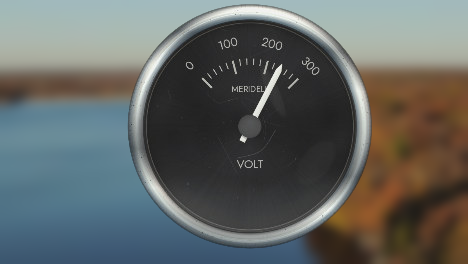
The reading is 240 V
